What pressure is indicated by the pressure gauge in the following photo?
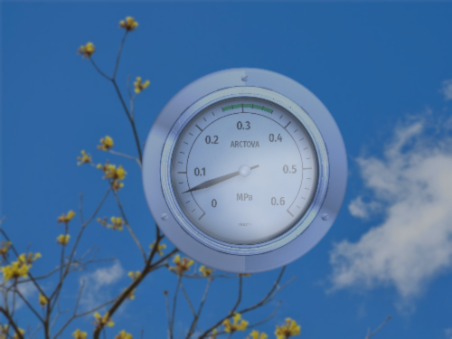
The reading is 0.06 MPa
